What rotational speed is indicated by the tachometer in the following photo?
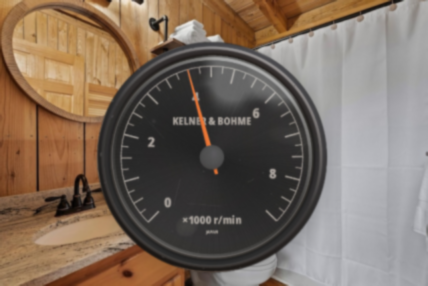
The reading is 4000 rpm
